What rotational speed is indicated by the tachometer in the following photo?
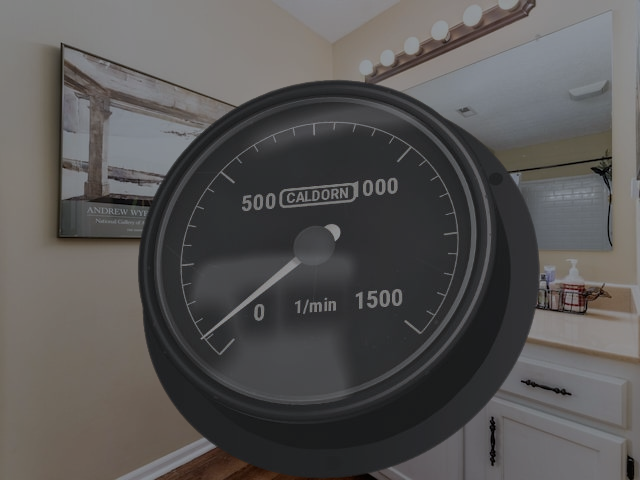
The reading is 50 rpm
